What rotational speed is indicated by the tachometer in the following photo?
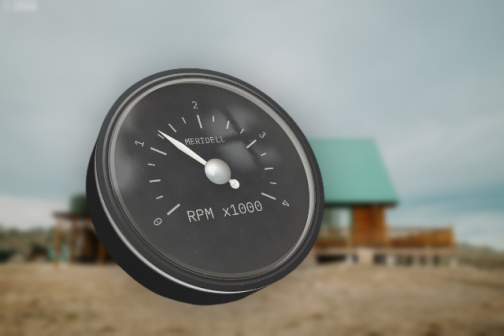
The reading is 1250 rpm
